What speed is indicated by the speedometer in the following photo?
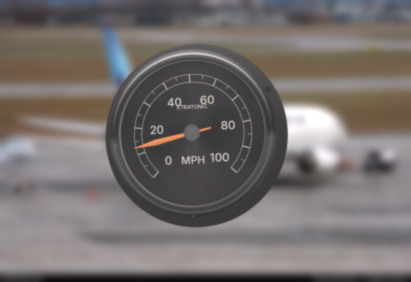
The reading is 12.5 mph
